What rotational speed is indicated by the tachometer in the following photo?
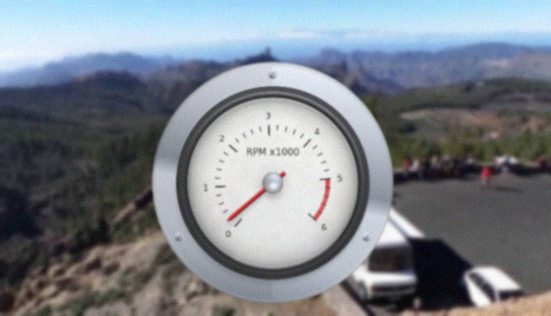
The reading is 200 rpm
